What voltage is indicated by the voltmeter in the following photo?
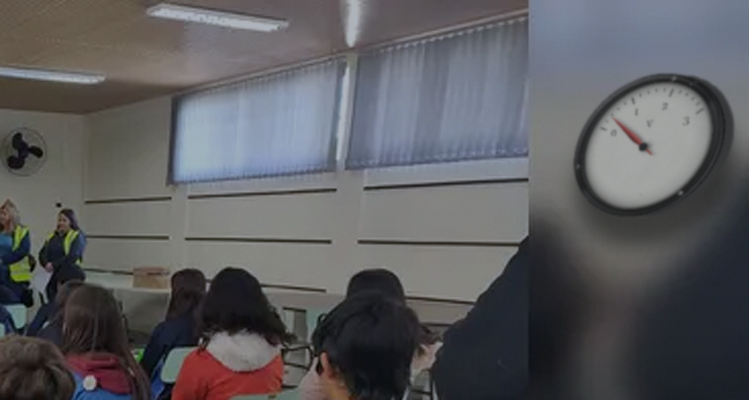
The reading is 0.4 V
